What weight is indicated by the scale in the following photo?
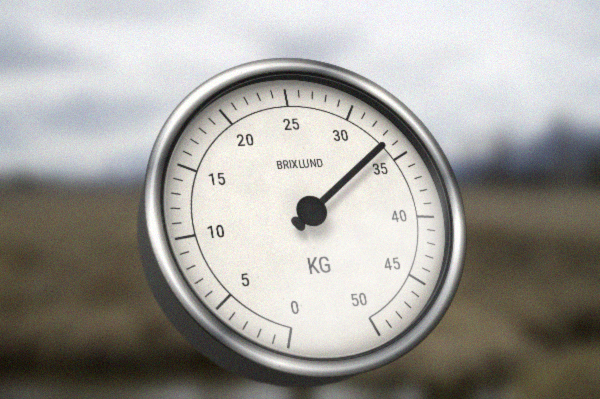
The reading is 33.5 kg
